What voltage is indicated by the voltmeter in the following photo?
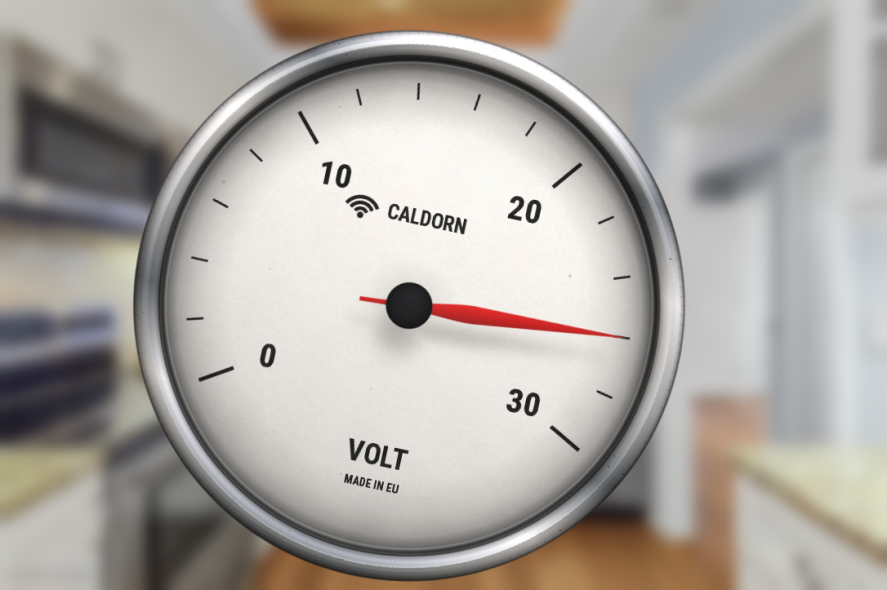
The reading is 26 V
